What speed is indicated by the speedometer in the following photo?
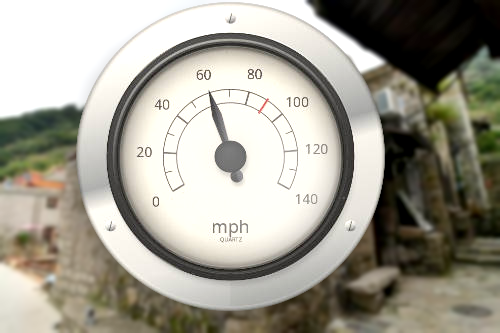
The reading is 60 mph
